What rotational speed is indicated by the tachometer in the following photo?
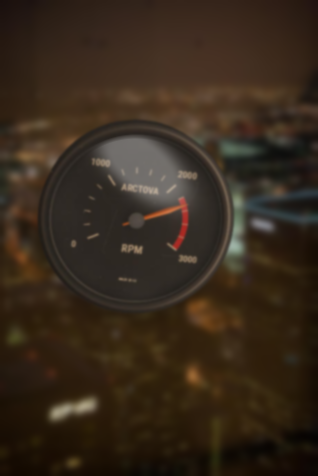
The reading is 2300 rpm
